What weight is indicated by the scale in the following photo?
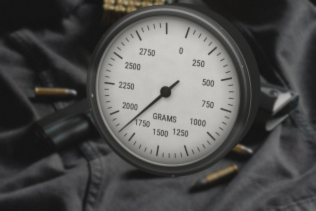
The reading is 1850 g
